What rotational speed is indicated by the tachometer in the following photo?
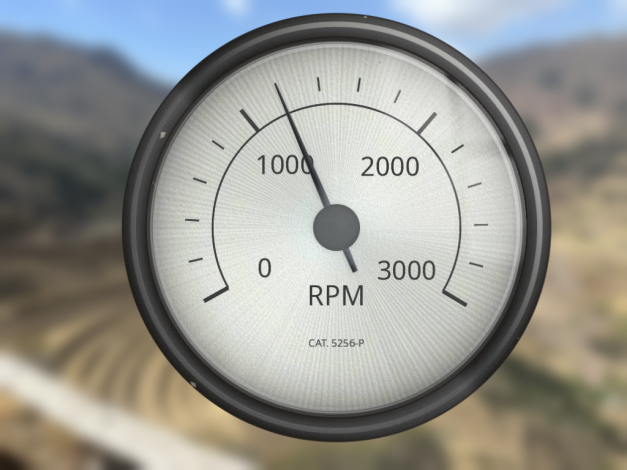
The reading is 1200 rpm
